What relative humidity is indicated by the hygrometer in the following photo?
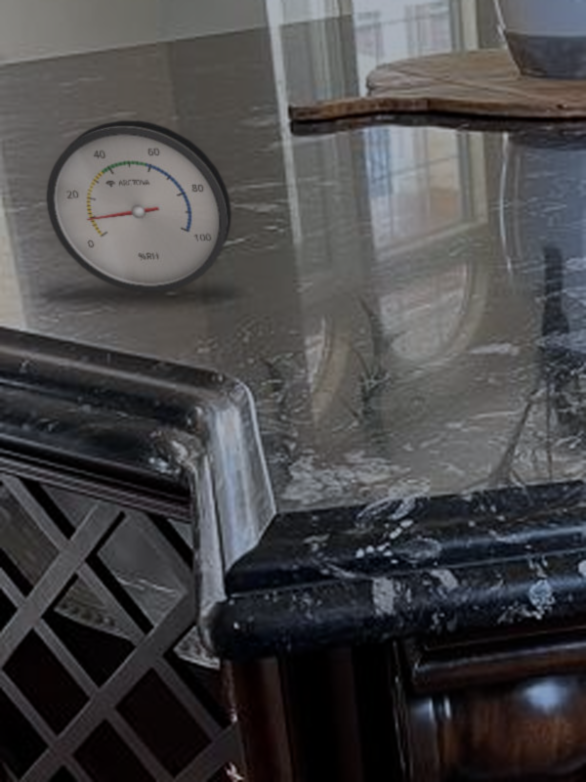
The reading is 10 %
